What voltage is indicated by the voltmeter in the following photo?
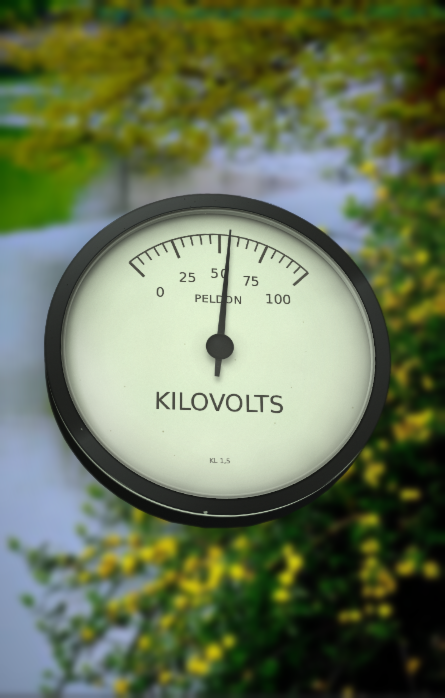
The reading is 55 kV
